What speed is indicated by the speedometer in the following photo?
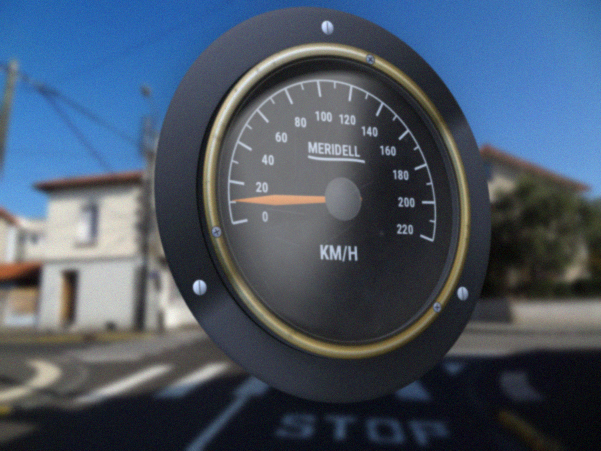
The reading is 10 km/h
